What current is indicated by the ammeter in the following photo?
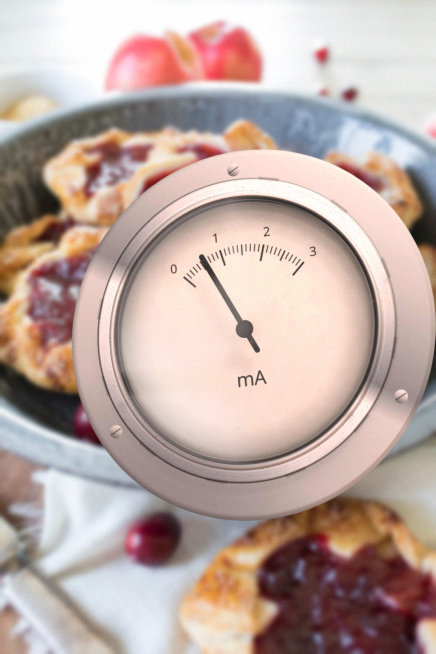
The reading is 0.6 mA
